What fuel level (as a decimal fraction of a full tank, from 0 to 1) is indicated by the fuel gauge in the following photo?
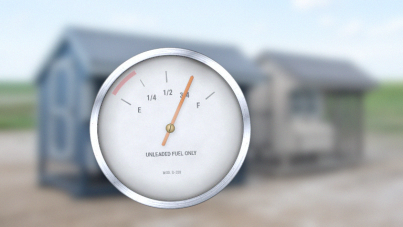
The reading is 0.75
